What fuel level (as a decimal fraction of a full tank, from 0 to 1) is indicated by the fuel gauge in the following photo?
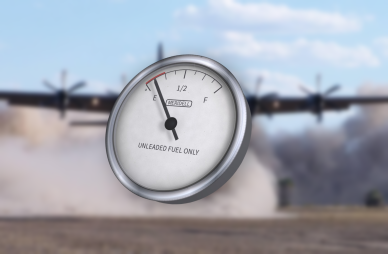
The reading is 0.125
